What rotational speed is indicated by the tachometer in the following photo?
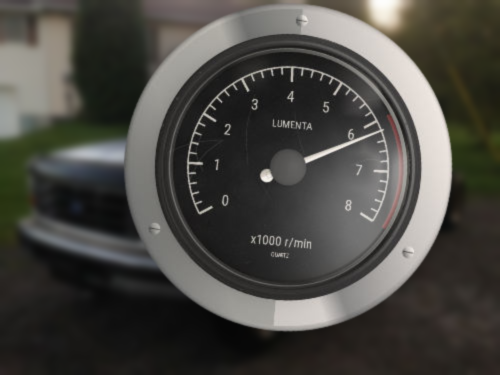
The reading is 6200 rpm
